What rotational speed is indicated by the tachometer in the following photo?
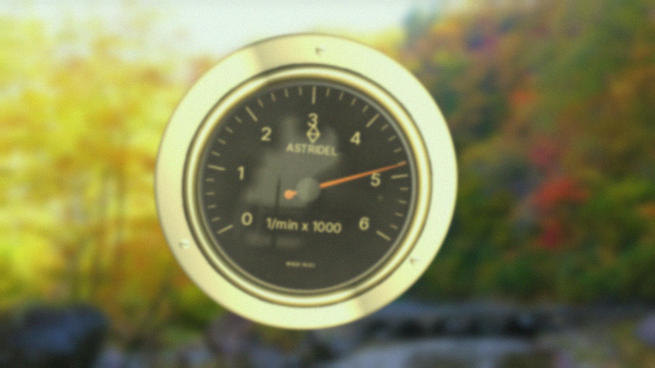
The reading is 4800 rpm
